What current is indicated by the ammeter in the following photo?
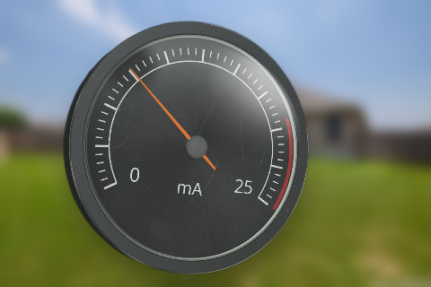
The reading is 7.5 mA
